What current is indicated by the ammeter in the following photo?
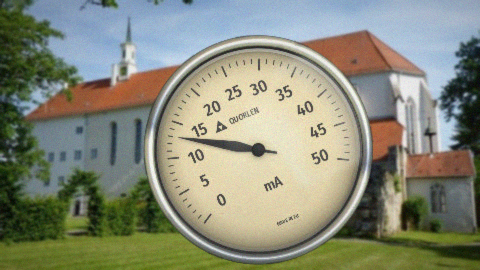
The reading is 13 mA
